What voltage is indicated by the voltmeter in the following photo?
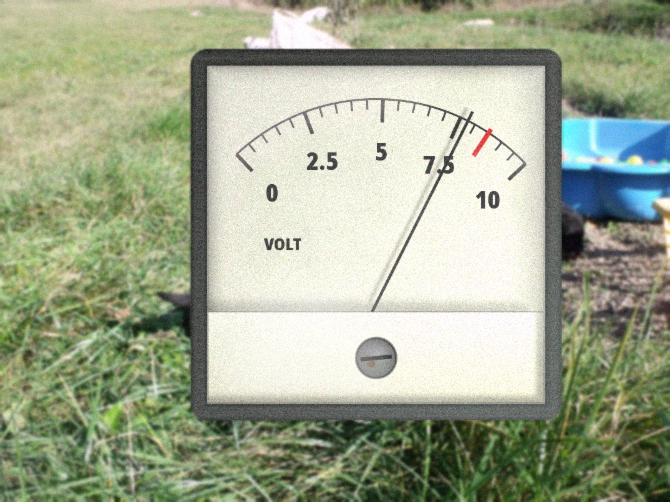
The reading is 7.75 V
